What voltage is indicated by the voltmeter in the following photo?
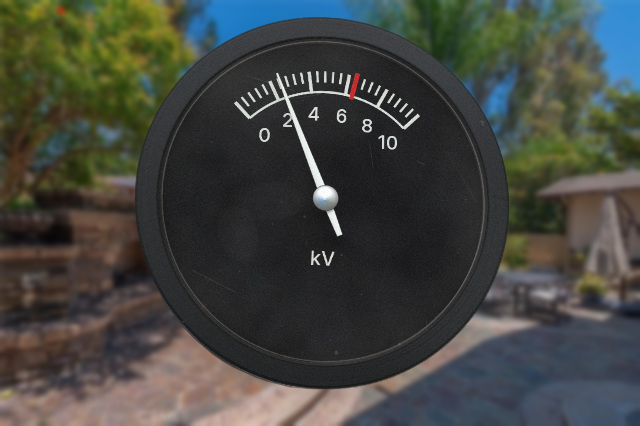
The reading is 2.4 kV
